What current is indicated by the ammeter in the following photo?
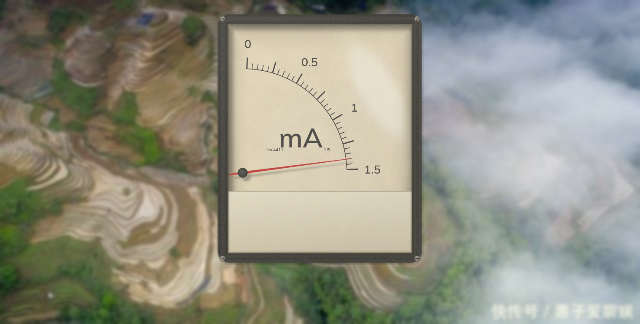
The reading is 1.4 mA
